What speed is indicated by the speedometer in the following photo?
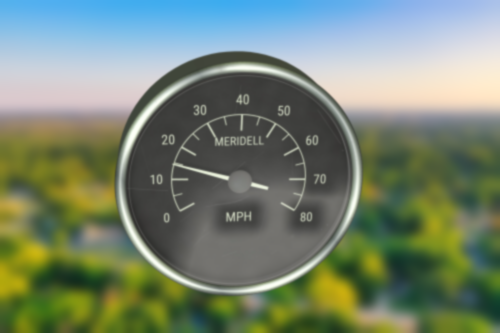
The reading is 15 mph
